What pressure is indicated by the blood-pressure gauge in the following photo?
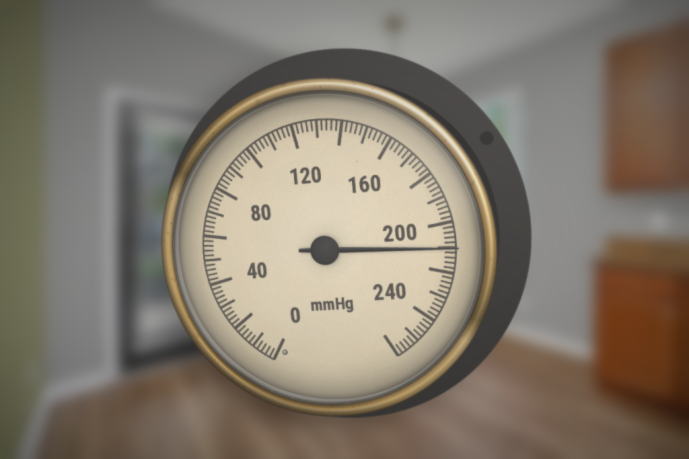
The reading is 210 mmHg
